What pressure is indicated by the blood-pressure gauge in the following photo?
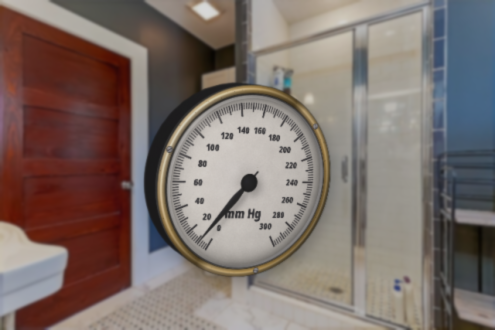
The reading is 10 mmHg
